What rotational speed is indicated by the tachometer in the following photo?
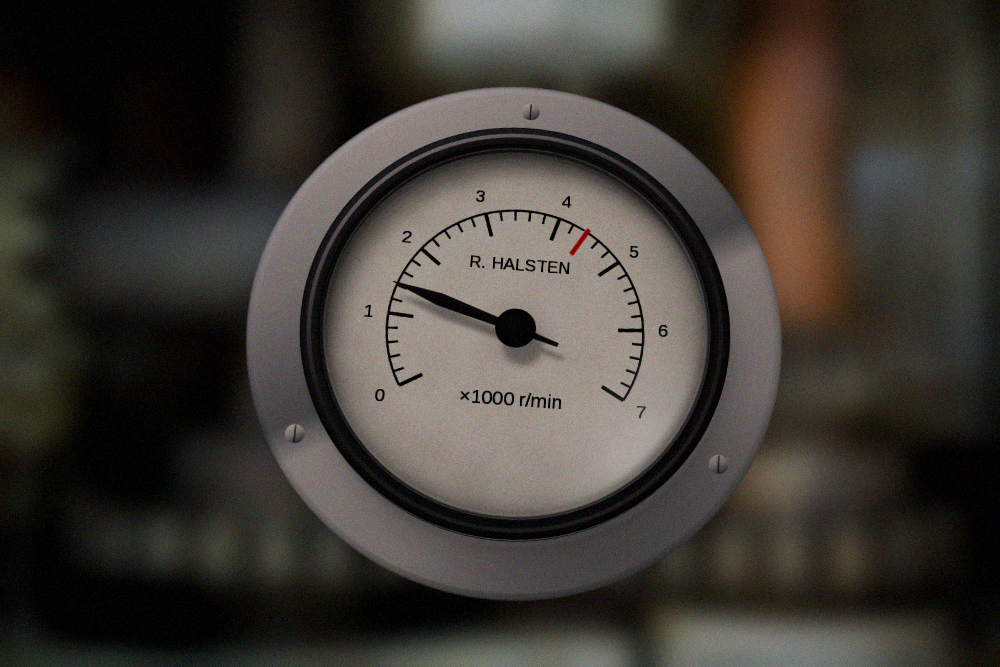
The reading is 1400 rpm
